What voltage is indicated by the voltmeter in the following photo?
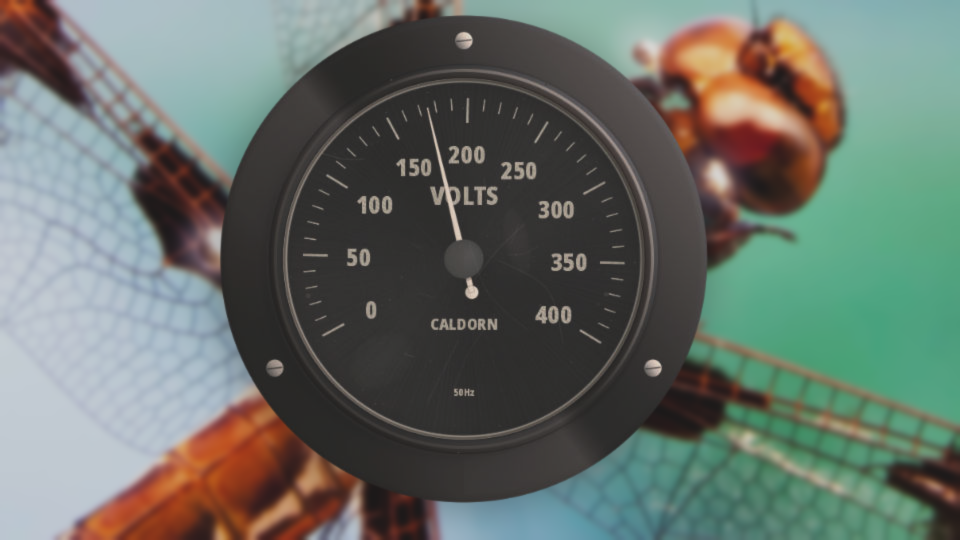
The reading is 175 V
